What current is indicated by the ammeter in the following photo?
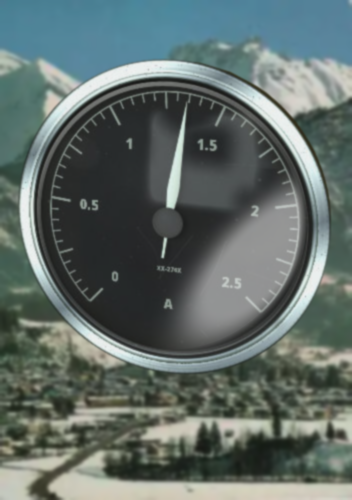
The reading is 1.35 A
